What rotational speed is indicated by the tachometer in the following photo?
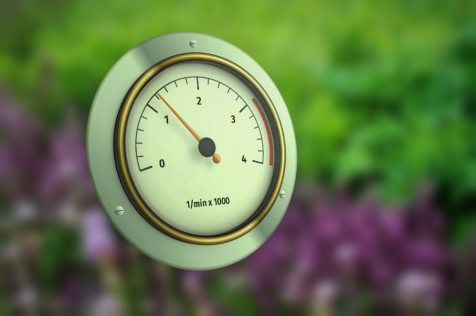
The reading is 1200 rpm
